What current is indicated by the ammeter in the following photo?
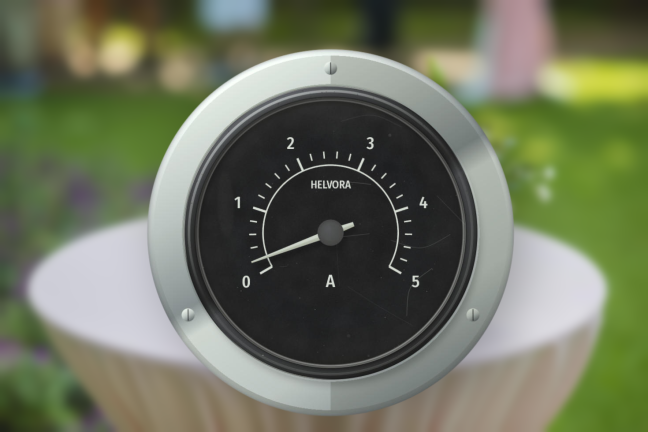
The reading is 0.2 A
